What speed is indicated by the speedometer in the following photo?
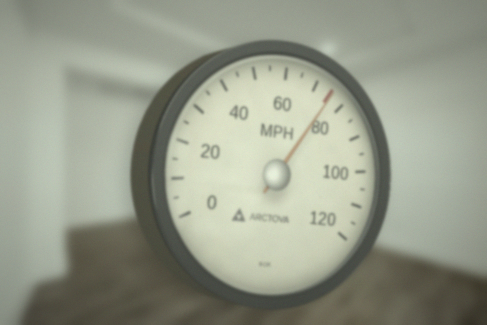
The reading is 75 mph
